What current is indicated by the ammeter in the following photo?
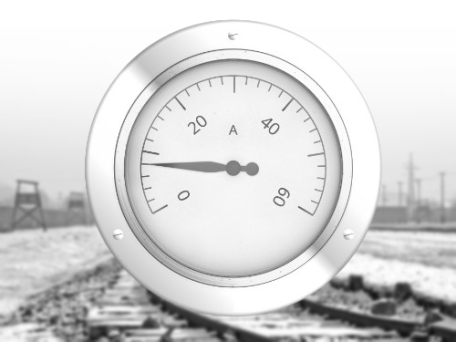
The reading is 8 A
